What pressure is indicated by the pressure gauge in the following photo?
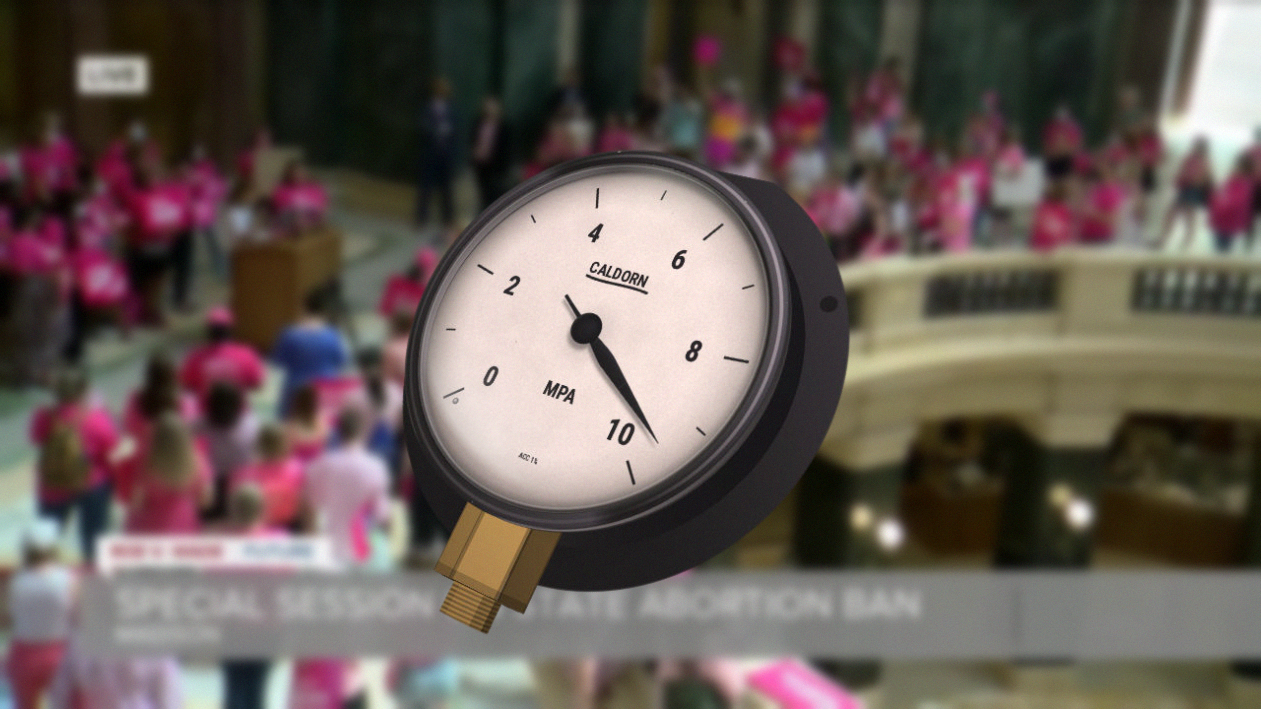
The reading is 9.5 MPa
